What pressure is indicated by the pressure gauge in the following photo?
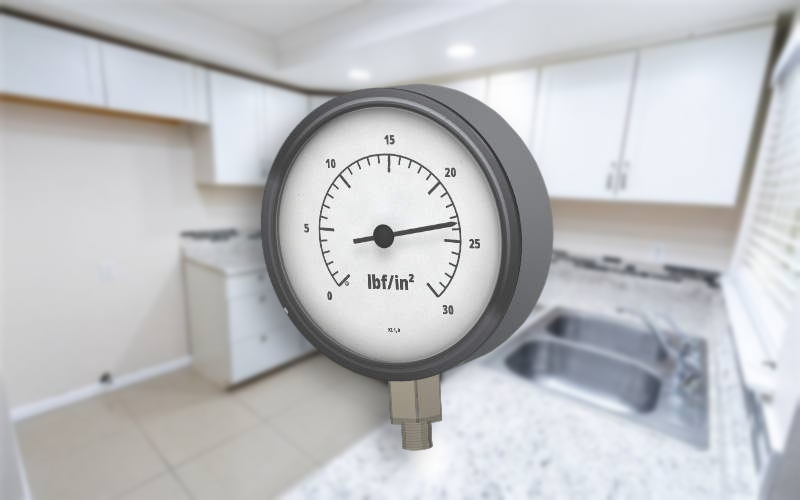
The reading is 23.5 psi
